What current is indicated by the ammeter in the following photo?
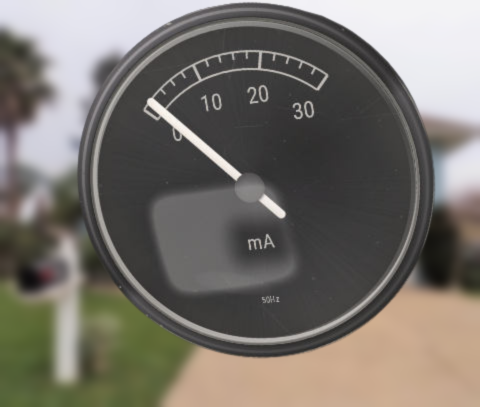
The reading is 2 mA
